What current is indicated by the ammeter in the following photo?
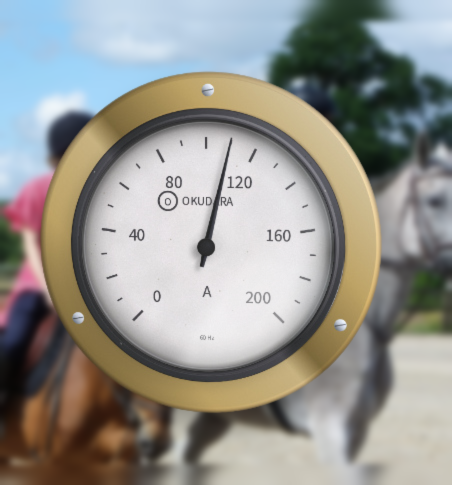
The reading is 110 A
